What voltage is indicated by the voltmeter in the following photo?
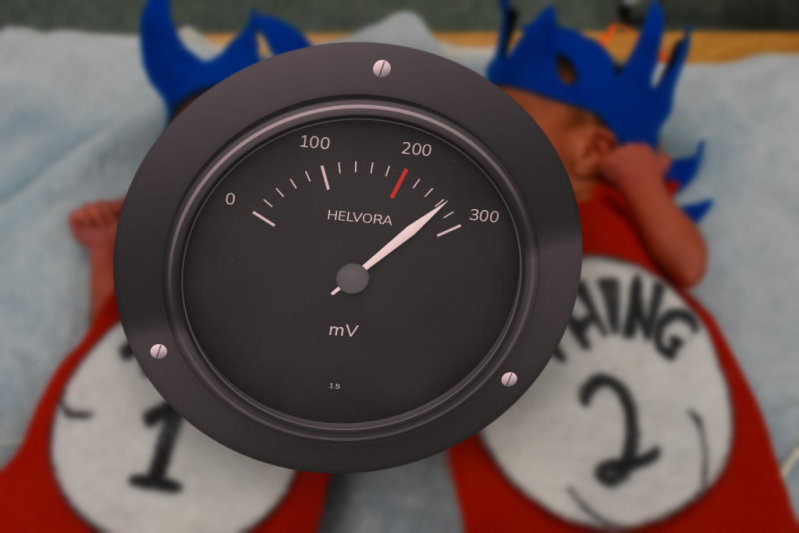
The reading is 260 mV
